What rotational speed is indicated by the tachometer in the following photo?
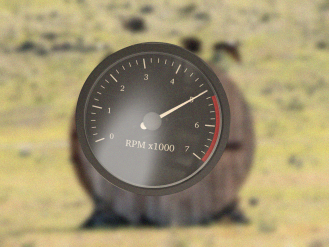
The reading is 5000 rpm
